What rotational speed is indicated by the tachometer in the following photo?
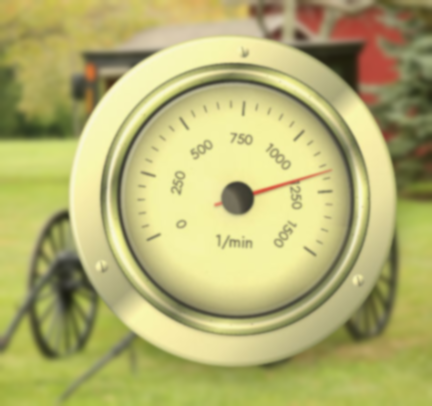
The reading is 1175 rpm
